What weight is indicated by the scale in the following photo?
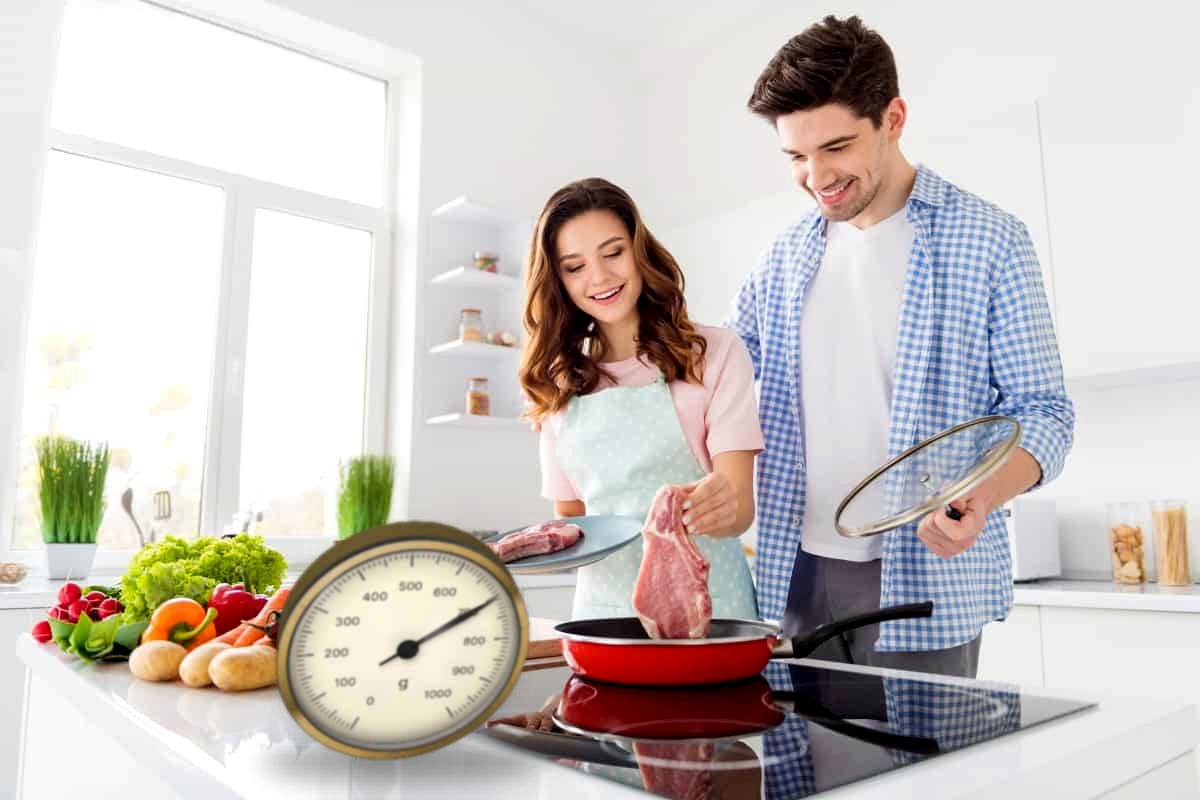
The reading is 700 g
